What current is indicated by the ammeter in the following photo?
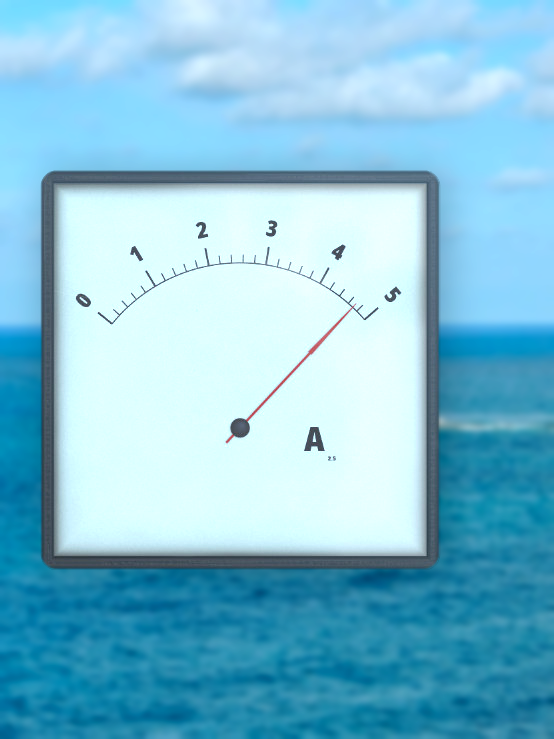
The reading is 4.7 A
